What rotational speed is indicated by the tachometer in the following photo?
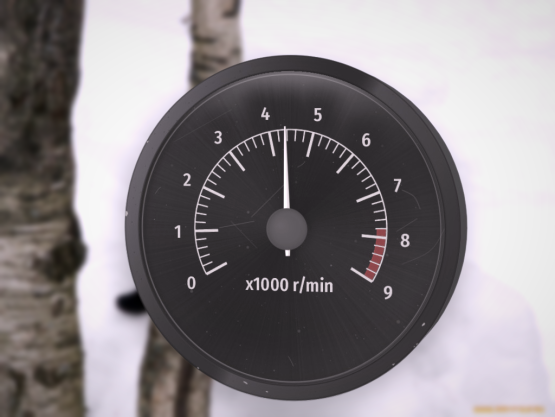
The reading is 4400 rpm
